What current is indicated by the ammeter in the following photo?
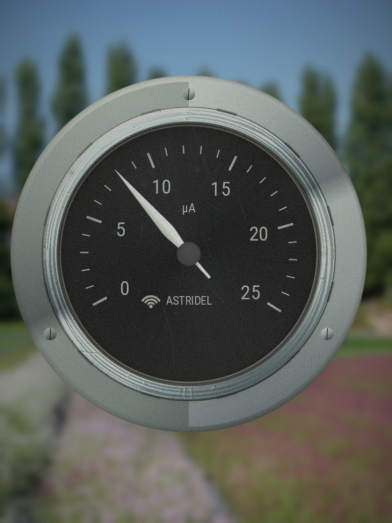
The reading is 8 µA
